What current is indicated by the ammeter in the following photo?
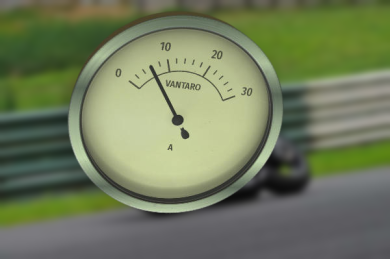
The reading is 6 A
